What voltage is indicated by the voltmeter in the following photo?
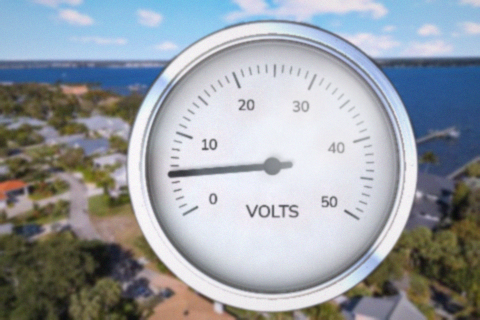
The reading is 5 V
